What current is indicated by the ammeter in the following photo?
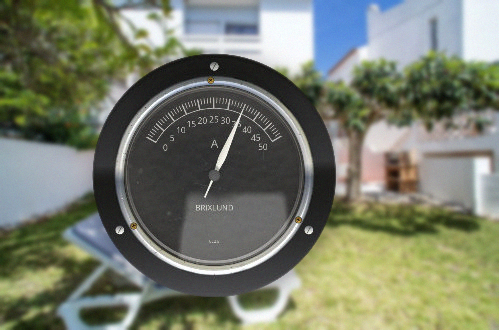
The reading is 35 A
